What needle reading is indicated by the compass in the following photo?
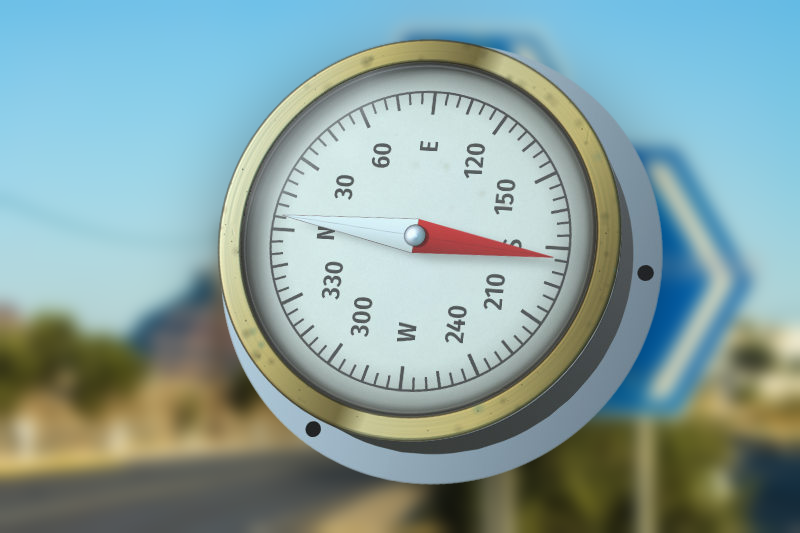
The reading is 185 °
